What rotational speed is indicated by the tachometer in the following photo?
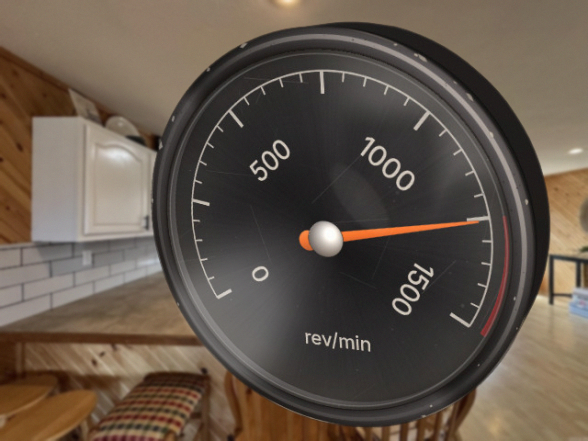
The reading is 1250 rpm
